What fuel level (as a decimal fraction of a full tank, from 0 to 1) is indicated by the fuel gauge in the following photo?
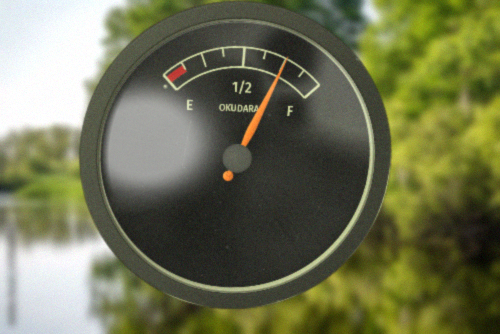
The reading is 0.75
